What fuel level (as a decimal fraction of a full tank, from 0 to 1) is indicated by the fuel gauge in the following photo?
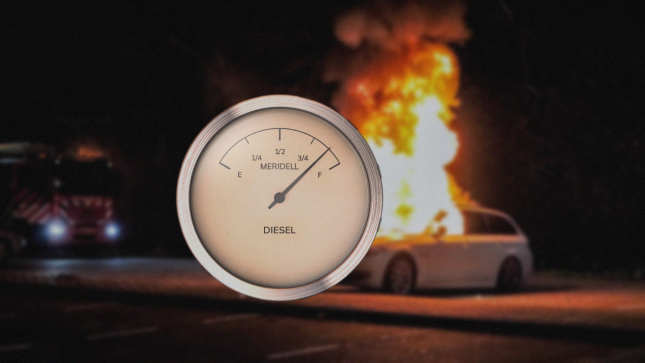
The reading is 0.875
